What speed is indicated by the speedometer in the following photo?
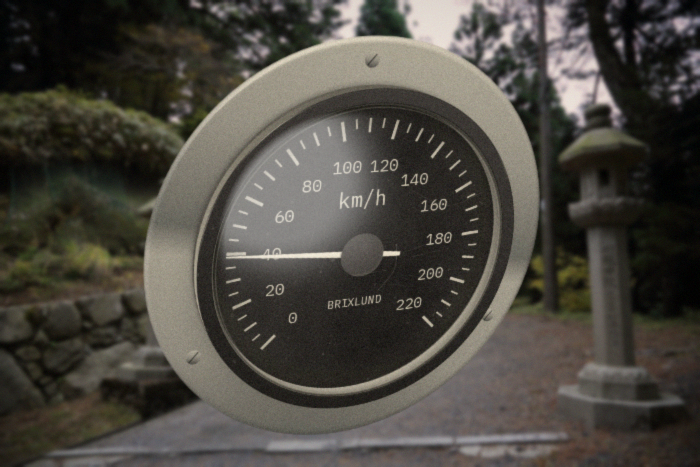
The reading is 40 km/h
